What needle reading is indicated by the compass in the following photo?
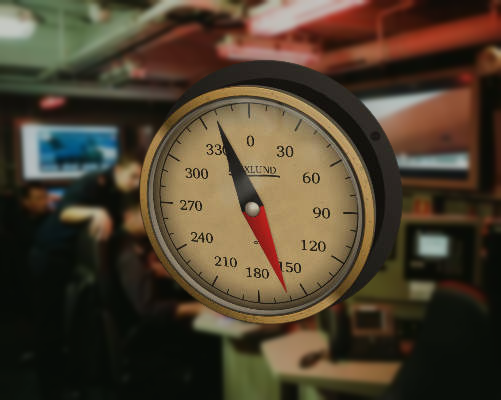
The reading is 160 °
